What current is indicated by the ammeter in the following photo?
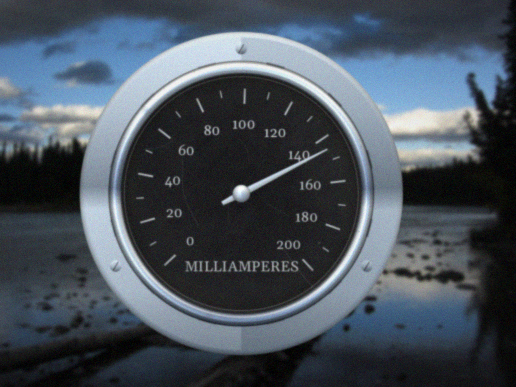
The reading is 145 mA
